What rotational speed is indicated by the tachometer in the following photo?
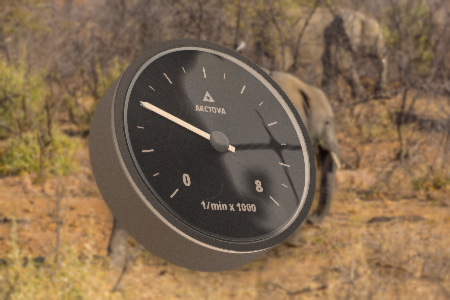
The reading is 2000 rpm
